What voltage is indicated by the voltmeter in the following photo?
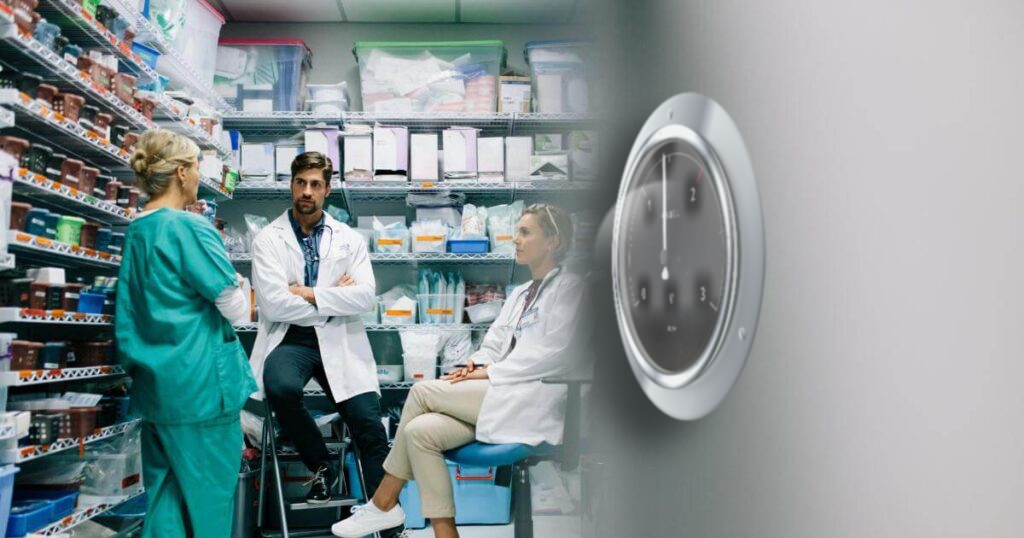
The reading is 1.5 V
